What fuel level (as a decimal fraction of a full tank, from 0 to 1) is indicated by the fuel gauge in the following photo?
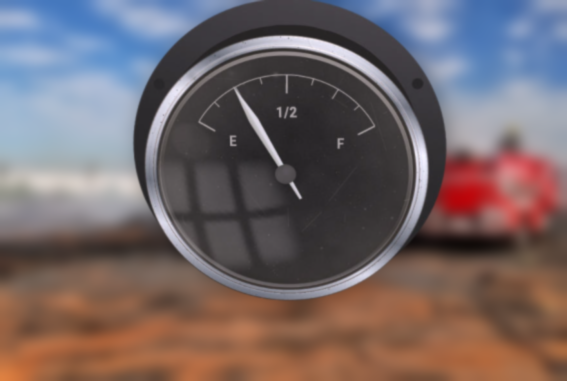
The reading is 0.25
